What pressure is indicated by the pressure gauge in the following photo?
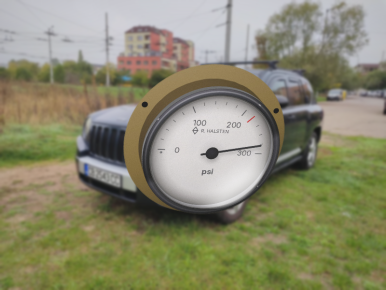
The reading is 280 psi
